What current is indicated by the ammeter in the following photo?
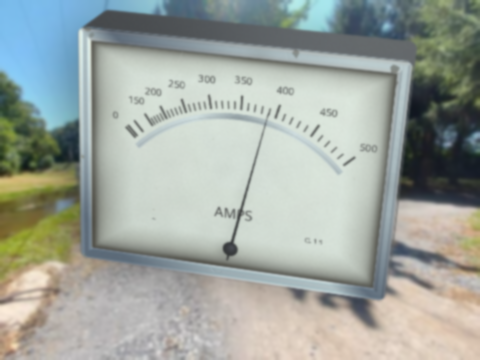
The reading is 390 A
